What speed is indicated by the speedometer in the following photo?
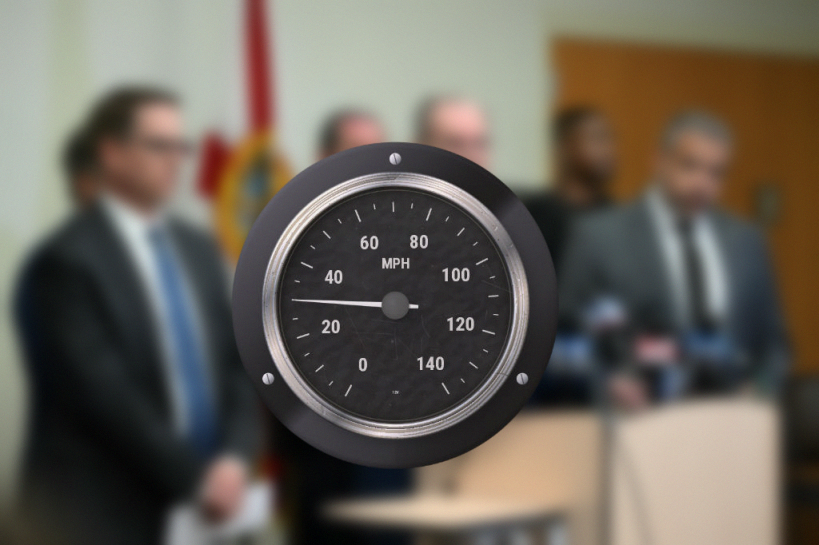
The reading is 30 mph
